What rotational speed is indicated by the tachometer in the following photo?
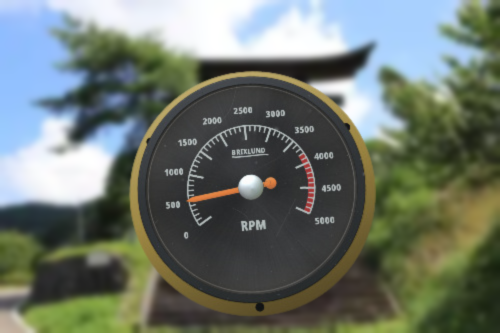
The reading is 500 rpm
